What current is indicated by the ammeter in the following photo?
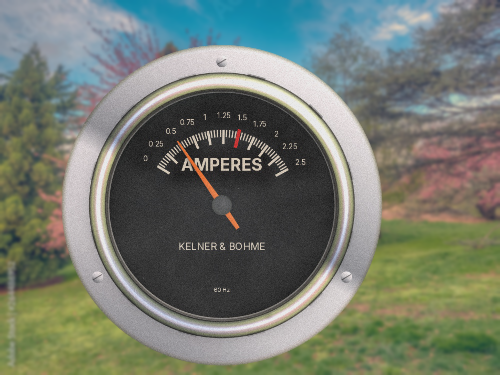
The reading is 0.5 A
